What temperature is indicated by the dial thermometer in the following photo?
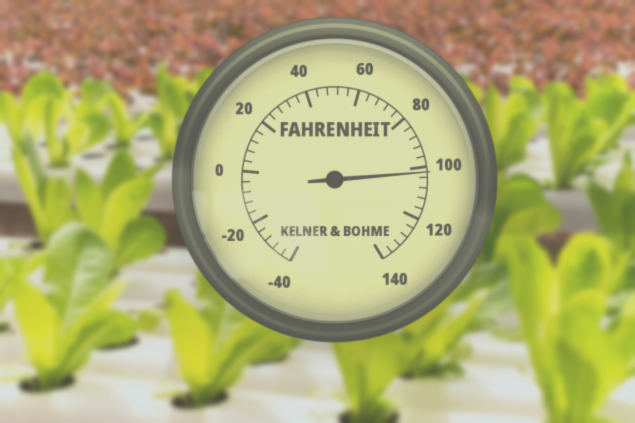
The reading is 102 °F
